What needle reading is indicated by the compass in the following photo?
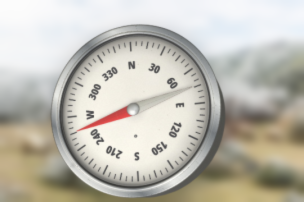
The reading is 255 °
